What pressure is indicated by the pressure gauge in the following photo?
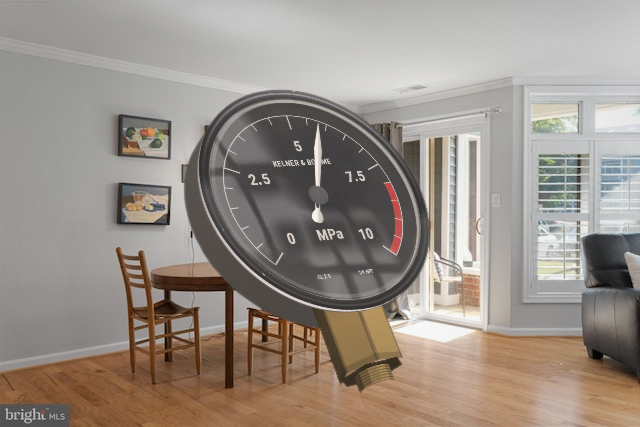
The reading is 5.75 MPa
